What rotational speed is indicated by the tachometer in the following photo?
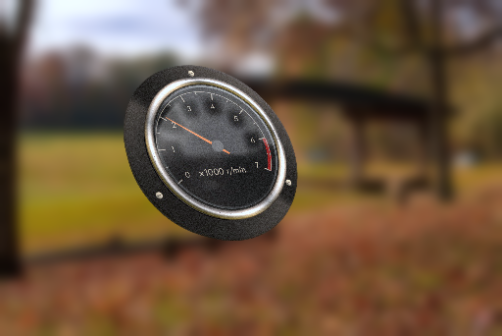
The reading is 2000 rpm
